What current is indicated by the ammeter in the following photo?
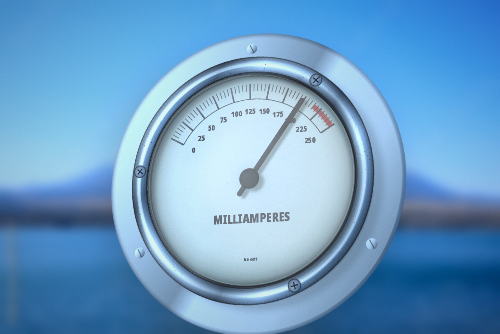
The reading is 200 mA
